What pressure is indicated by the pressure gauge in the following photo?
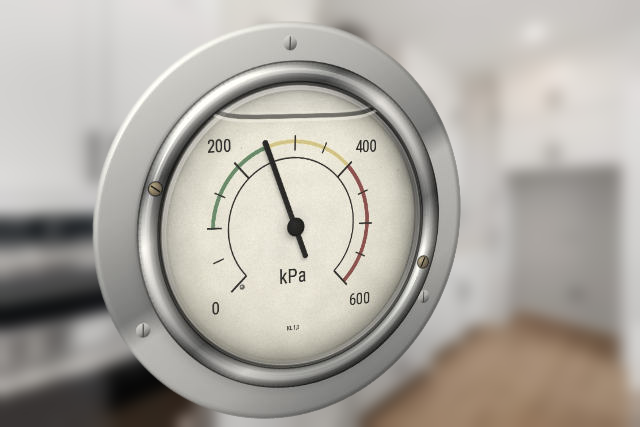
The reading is 250 kPa
